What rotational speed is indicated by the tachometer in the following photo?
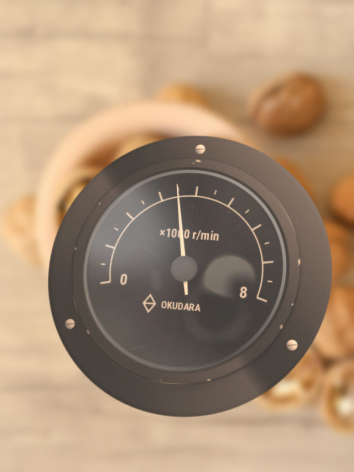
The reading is 3500 rpm
